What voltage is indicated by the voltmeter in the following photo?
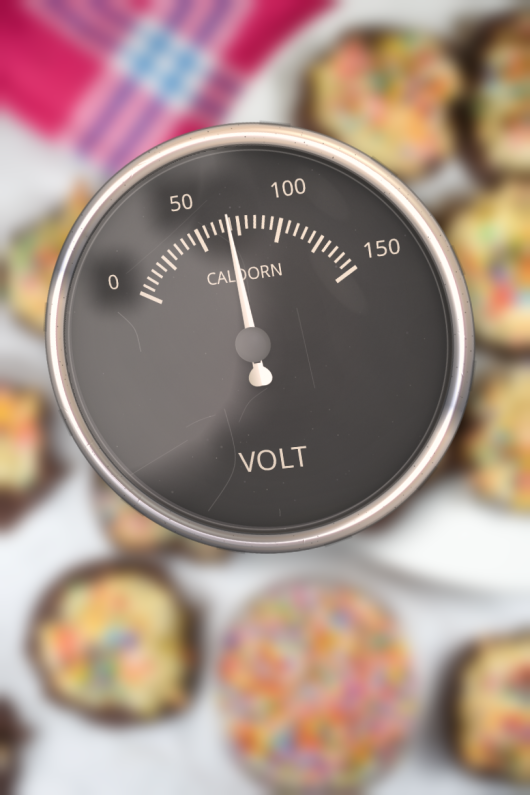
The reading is 70 V
